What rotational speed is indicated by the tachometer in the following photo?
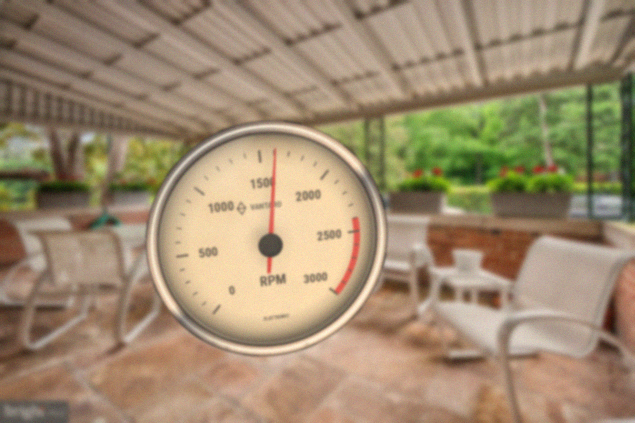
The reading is 1600 rpm
